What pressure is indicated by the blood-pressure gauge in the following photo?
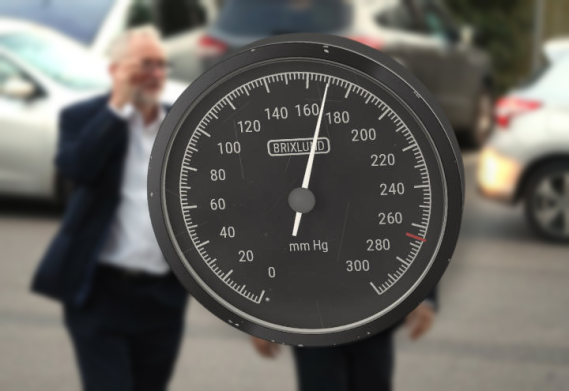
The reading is 170 mmHg
